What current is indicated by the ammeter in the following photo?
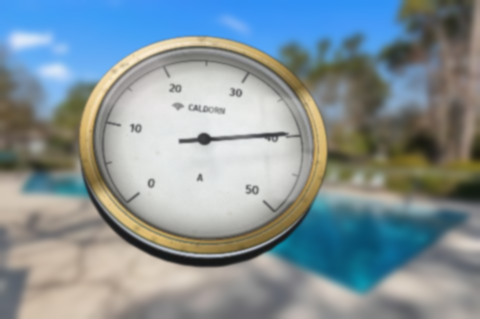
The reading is 40 A
